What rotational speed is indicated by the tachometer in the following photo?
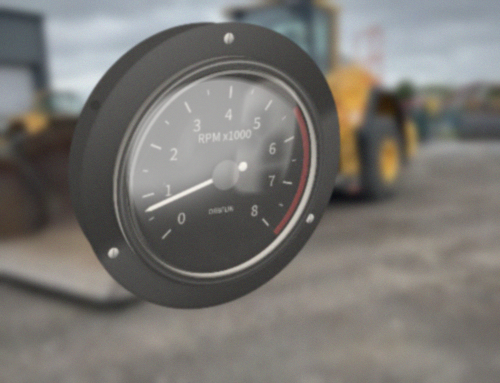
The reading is 750 rpm
